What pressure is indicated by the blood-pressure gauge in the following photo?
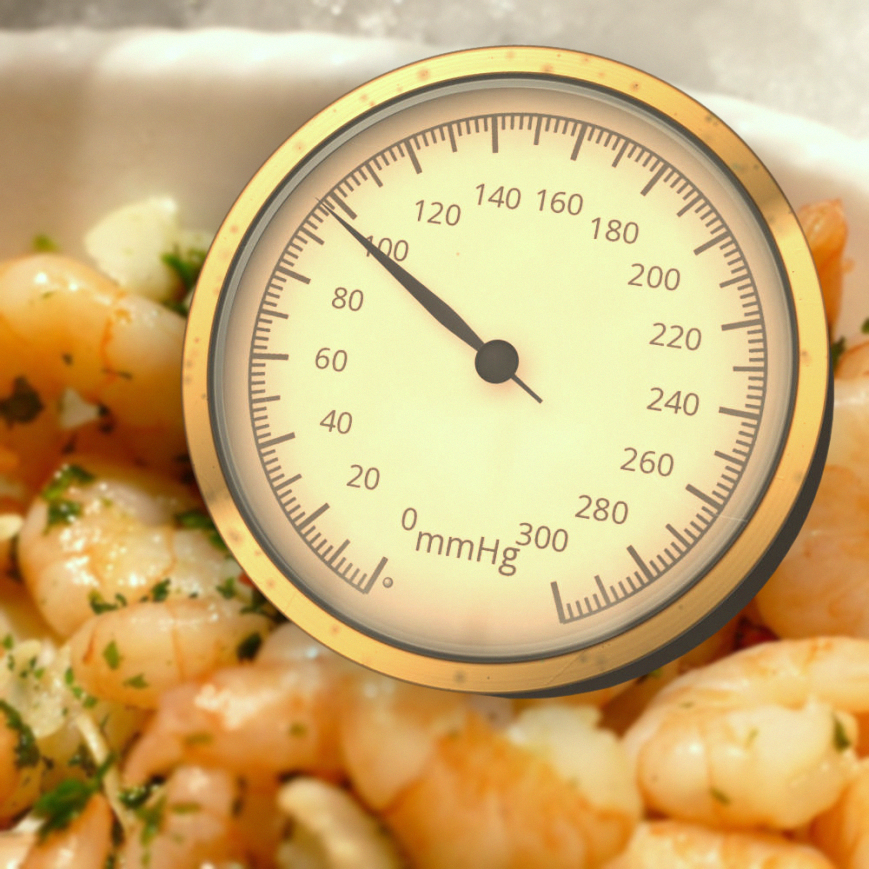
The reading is 97 mmHg
